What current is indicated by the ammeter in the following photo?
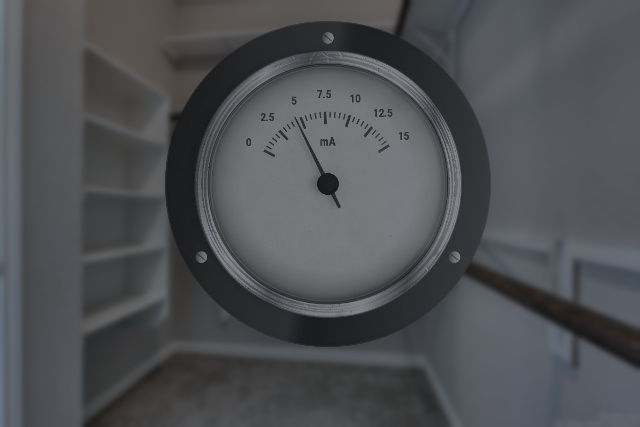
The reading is 4.5 mA
